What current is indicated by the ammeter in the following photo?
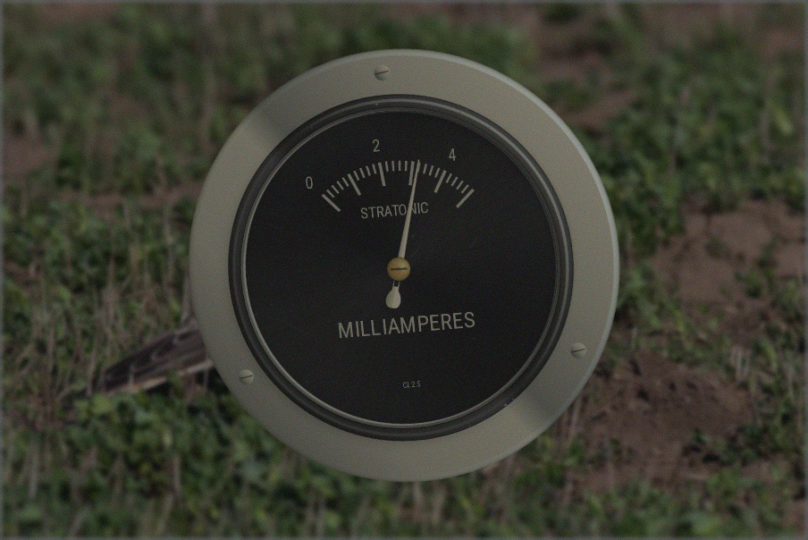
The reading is 3.2 mA
